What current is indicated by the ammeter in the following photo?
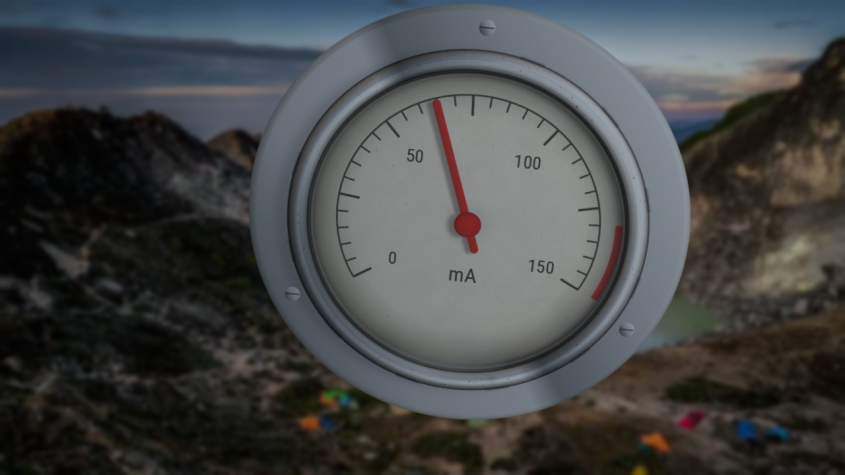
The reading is 65 mA
